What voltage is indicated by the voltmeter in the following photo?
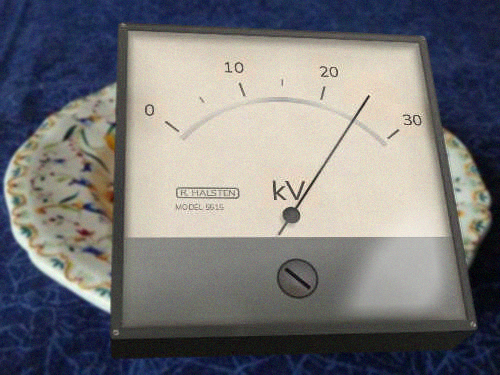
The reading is 25 kV
